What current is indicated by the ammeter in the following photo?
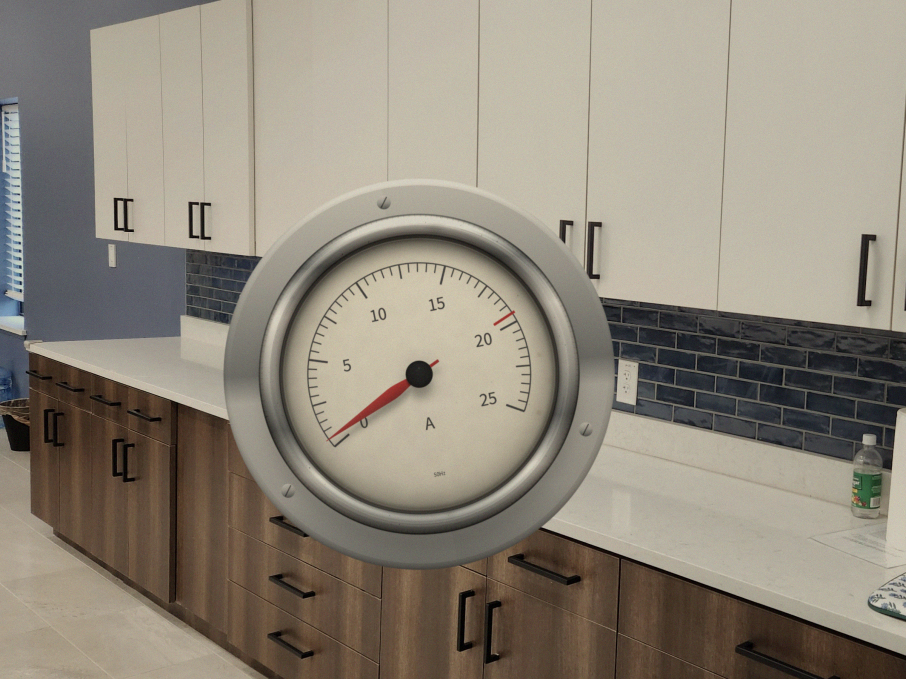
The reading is 0.5 A
